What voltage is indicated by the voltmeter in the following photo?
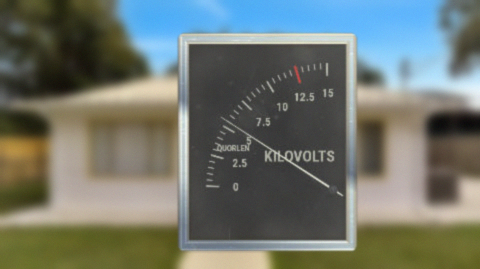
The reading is 5.5 kV
